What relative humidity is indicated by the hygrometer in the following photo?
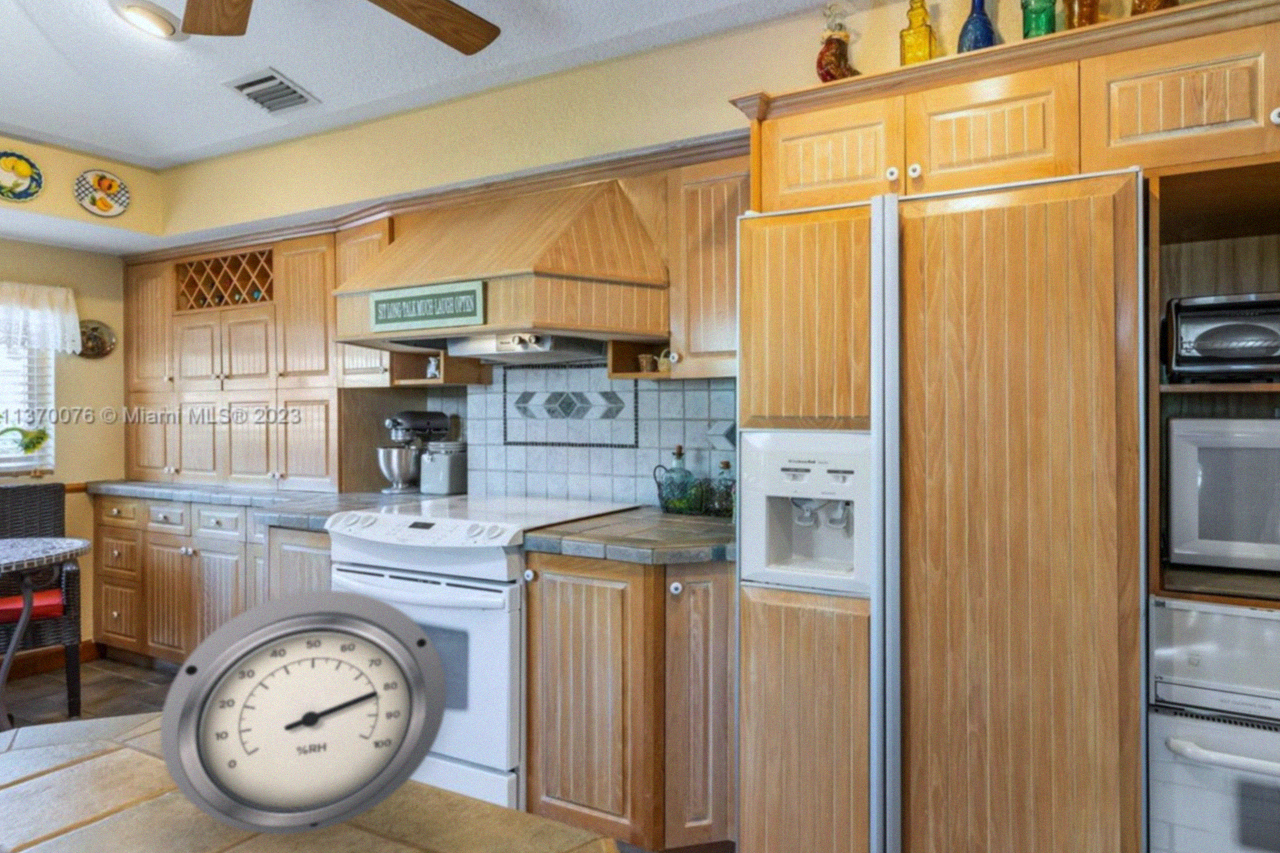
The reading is 80 %
